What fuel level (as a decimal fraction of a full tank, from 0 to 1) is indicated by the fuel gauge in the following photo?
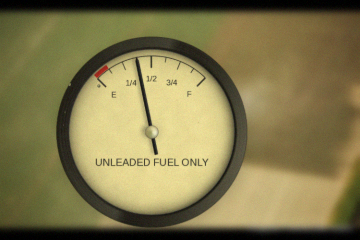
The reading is 0.375
